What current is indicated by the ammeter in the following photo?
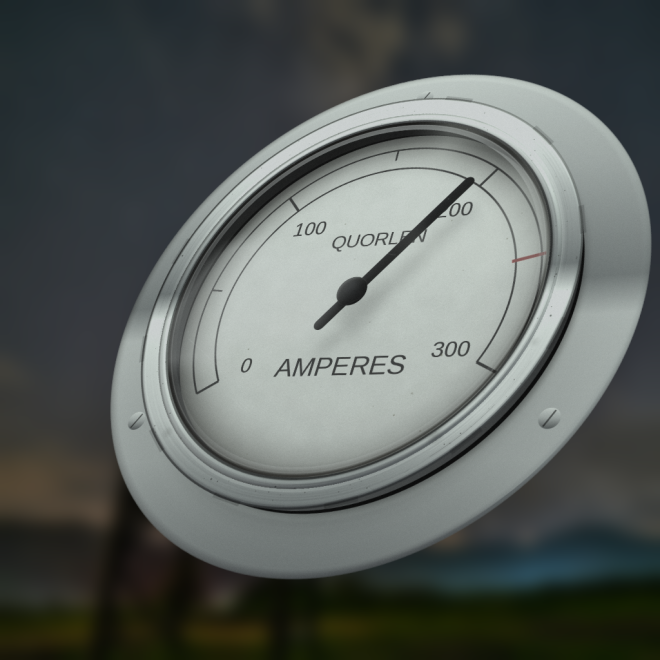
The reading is 200 A
